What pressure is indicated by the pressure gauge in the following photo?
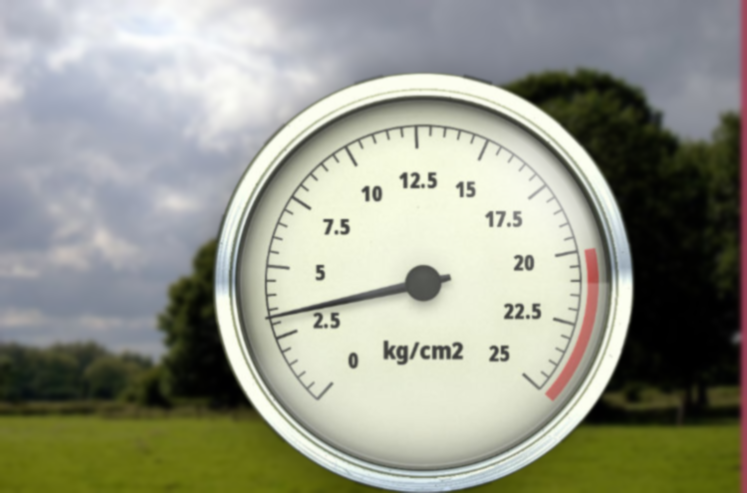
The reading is 3.25 kg/cm²
